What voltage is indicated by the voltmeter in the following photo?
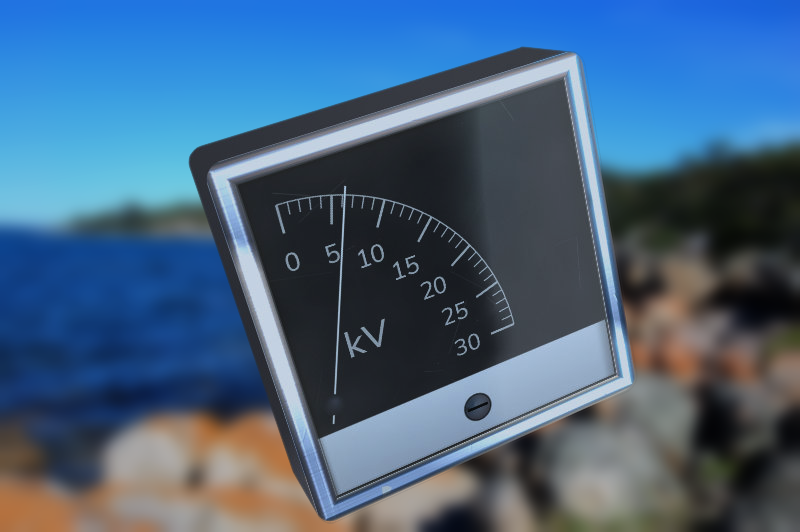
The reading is 6 kV
